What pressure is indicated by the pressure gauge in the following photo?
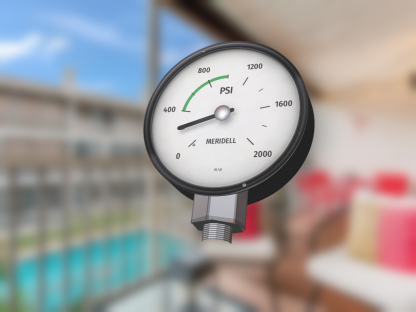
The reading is 200 psi
